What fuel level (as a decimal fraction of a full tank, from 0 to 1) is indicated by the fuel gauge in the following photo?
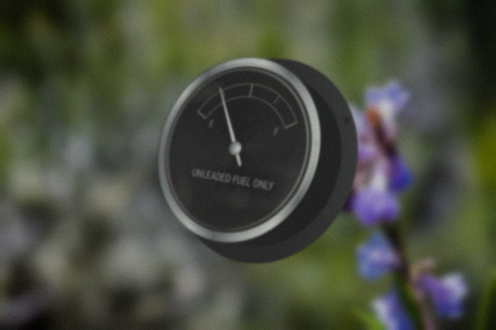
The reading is 0.25
